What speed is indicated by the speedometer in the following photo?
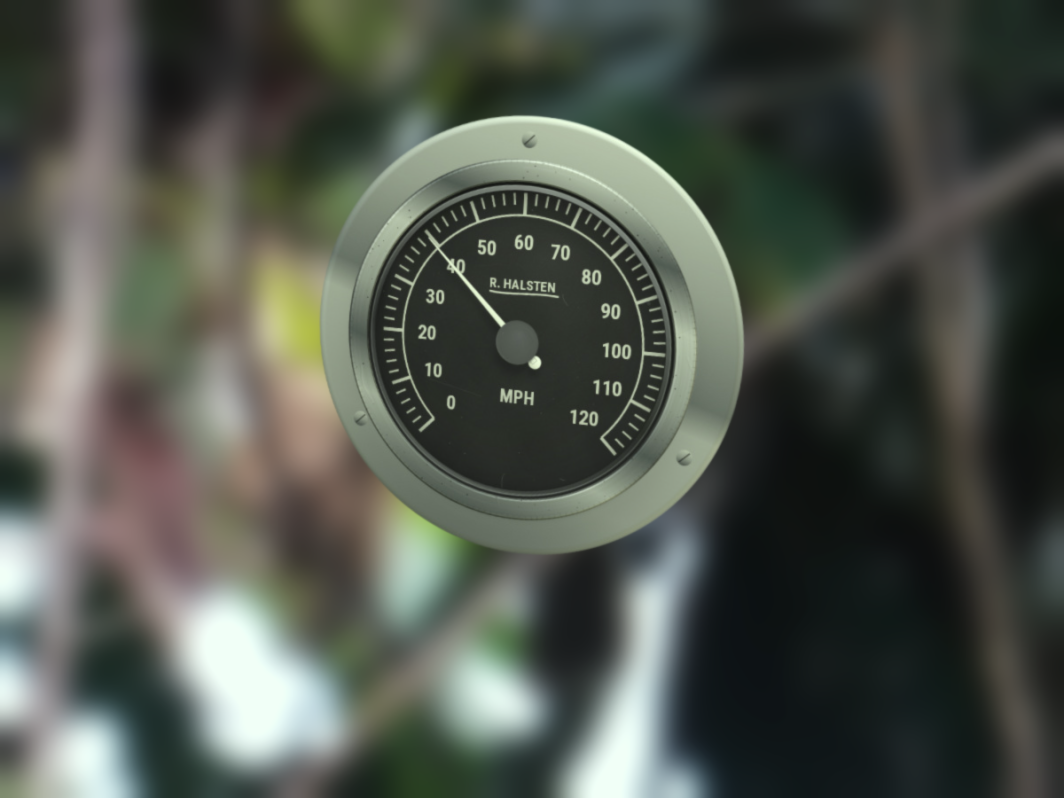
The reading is 40 mph
